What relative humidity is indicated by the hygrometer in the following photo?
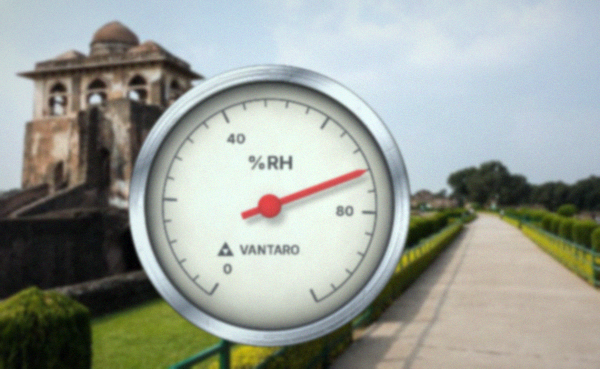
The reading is 72 %
